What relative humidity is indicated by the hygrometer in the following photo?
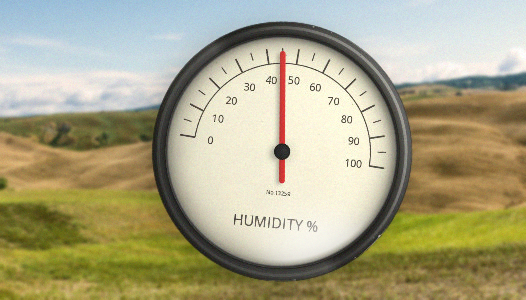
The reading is 45 %
